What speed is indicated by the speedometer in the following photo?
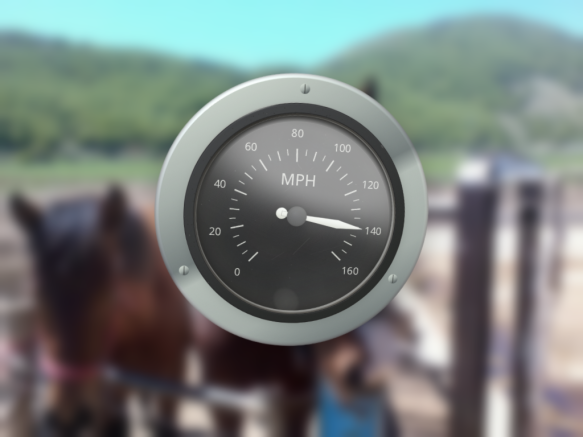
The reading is 140 mph
